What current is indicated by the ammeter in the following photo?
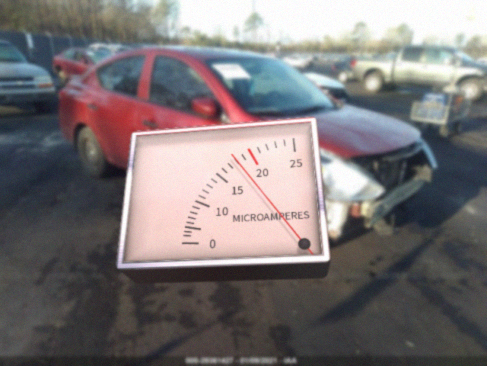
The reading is 18 µA
